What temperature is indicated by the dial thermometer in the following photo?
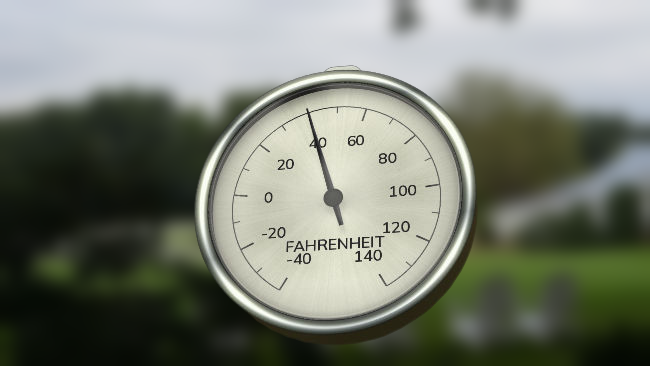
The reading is 40 °F
